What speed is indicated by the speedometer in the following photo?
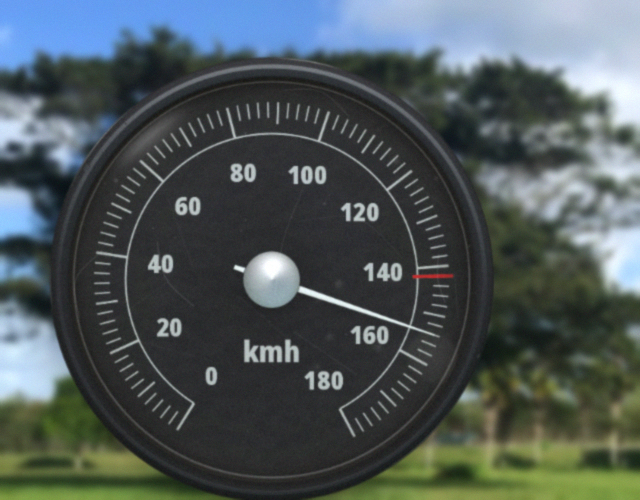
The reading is 154 km/h
